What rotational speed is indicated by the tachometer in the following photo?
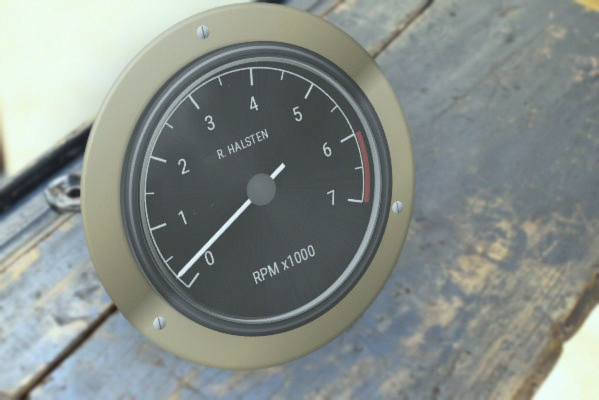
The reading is 250 rpm
